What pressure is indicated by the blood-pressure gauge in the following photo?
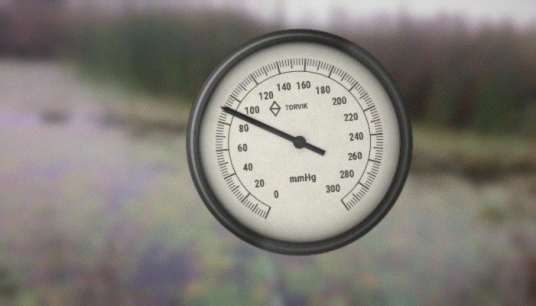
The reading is 90 mmHg
